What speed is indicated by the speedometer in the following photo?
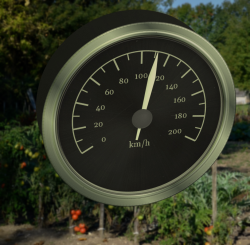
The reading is 110 km/h
